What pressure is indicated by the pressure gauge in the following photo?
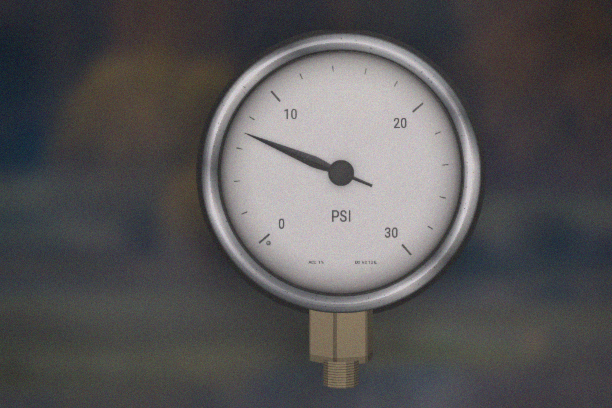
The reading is 7 psi
